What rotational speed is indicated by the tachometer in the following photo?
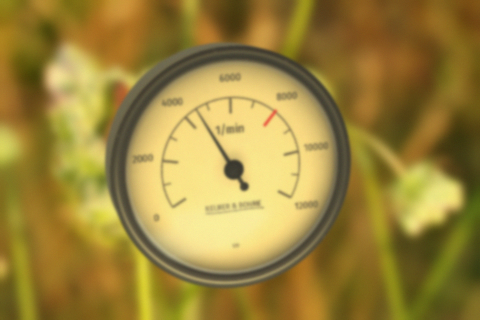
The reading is 4500 rpm
